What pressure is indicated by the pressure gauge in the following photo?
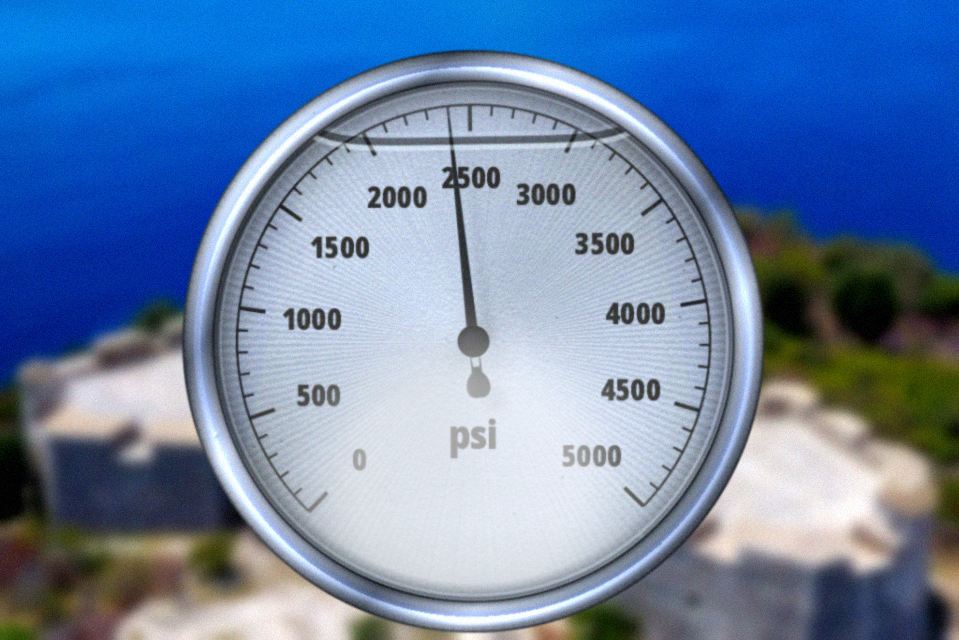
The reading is 2400 psi
